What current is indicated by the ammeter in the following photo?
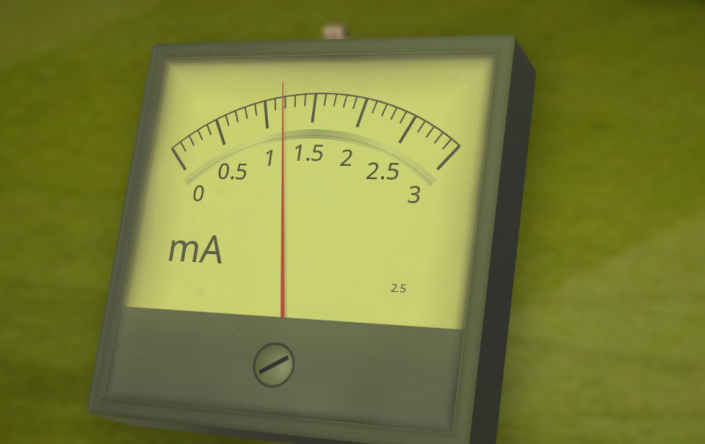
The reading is 1.2 mA
